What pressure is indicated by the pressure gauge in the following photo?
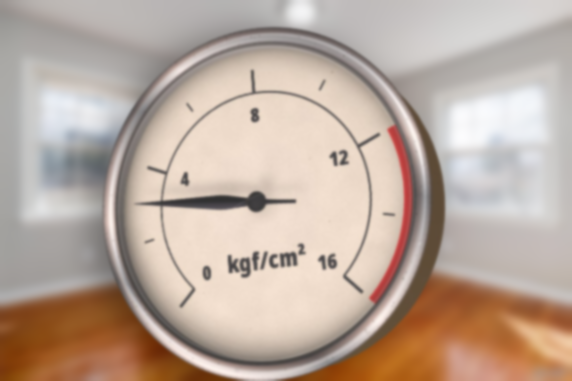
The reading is 3 kg/cm²
